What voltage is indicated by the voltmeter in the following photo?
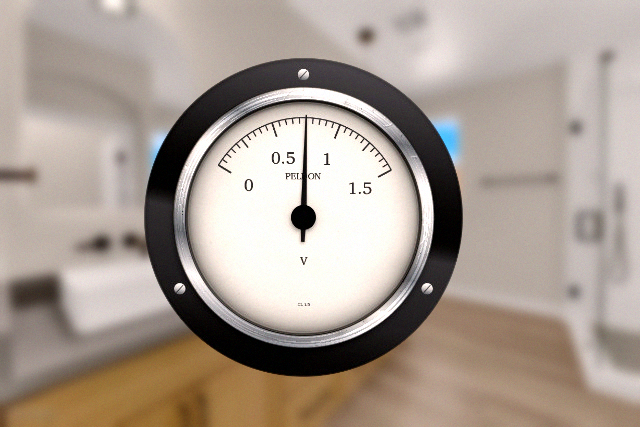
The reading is 0.75 V
